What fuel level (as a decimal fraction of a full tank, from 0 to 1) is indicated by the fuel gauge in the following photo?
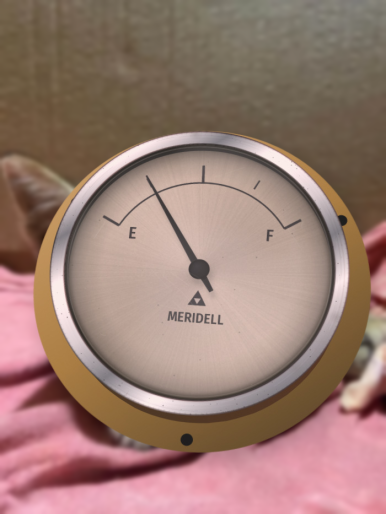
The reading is 0.25
